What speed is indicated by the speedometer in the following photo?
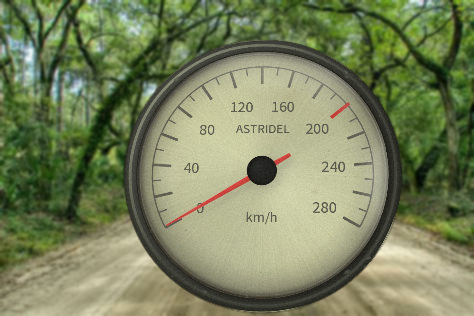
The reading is 0 km/h
